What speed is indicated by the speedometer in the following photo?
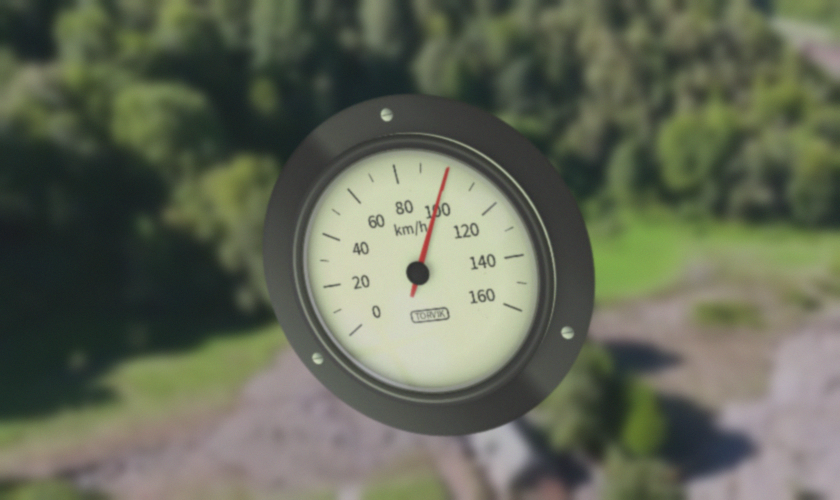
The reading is 100 km/h
